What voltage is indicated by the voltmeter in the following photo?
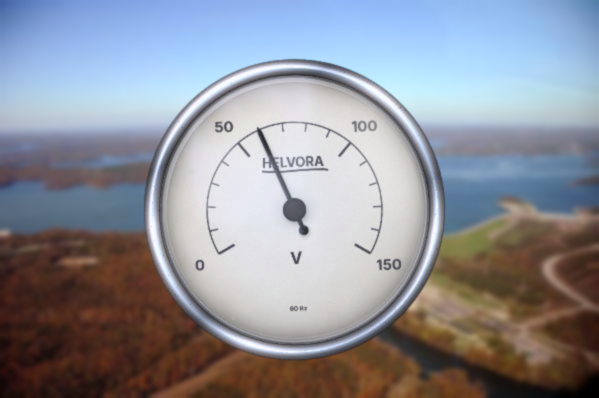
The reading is 60 V
